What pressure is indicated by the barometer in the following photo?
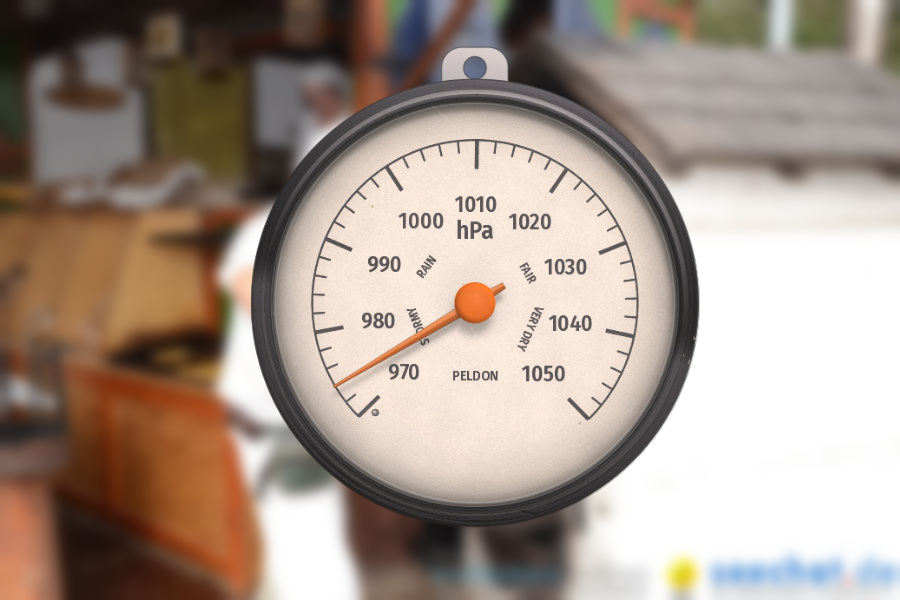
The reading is 974 hPa
